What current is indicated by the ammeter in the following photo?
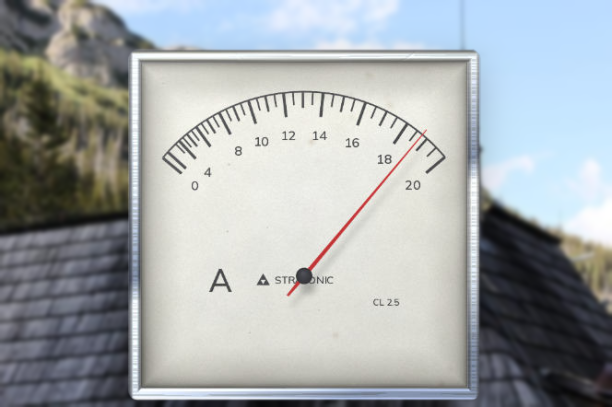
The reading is 18.75 A
